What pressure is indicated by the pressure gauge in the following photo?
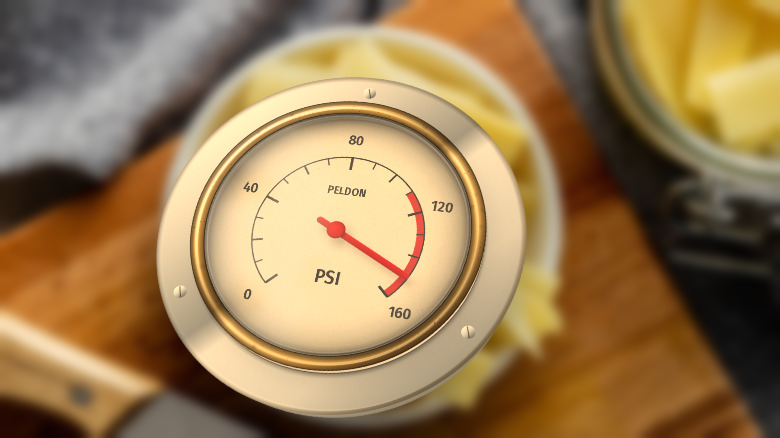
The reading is 150 psi
